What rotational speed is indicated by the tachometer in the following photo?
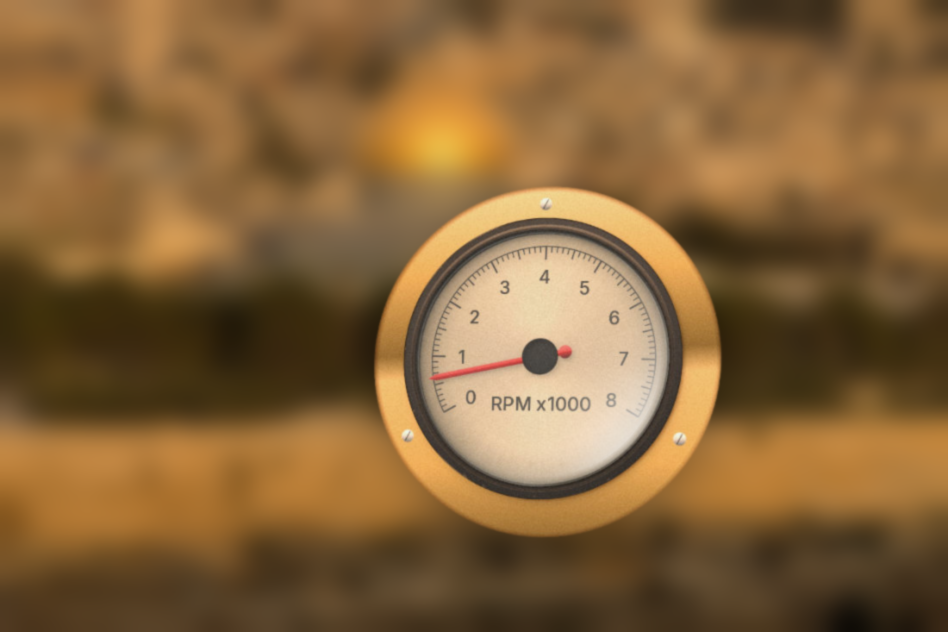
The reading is 600 rpm
